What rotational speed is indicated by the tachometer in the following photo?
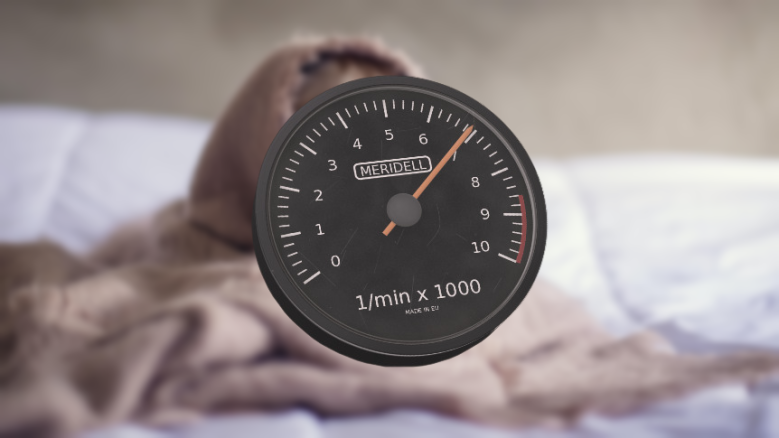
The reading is 6900 rpm
